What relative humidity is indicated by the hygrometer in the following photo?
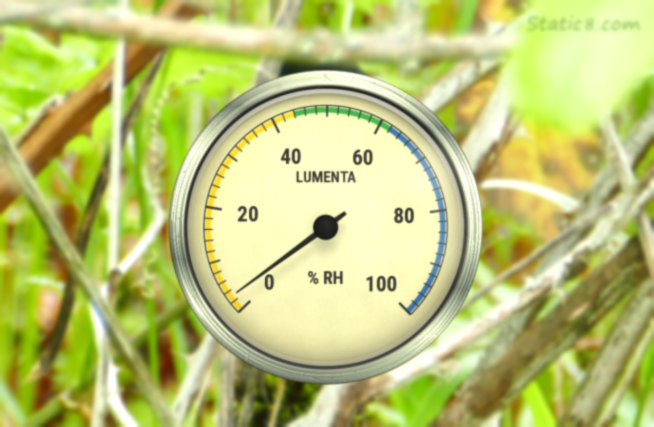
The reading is 3 %
